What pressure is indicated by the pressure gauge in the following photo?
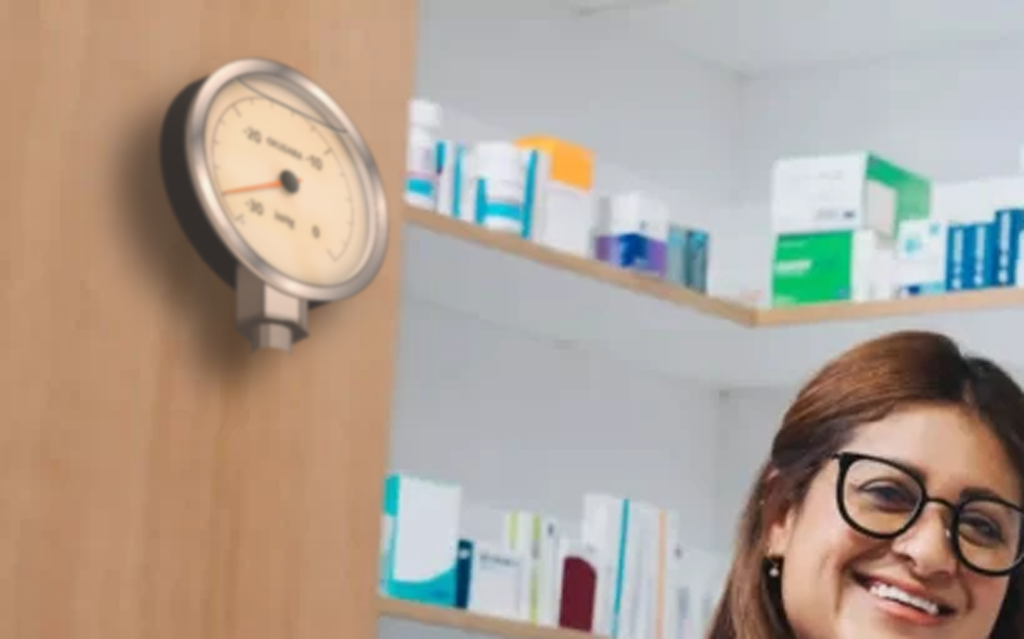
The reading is -28 inHg
